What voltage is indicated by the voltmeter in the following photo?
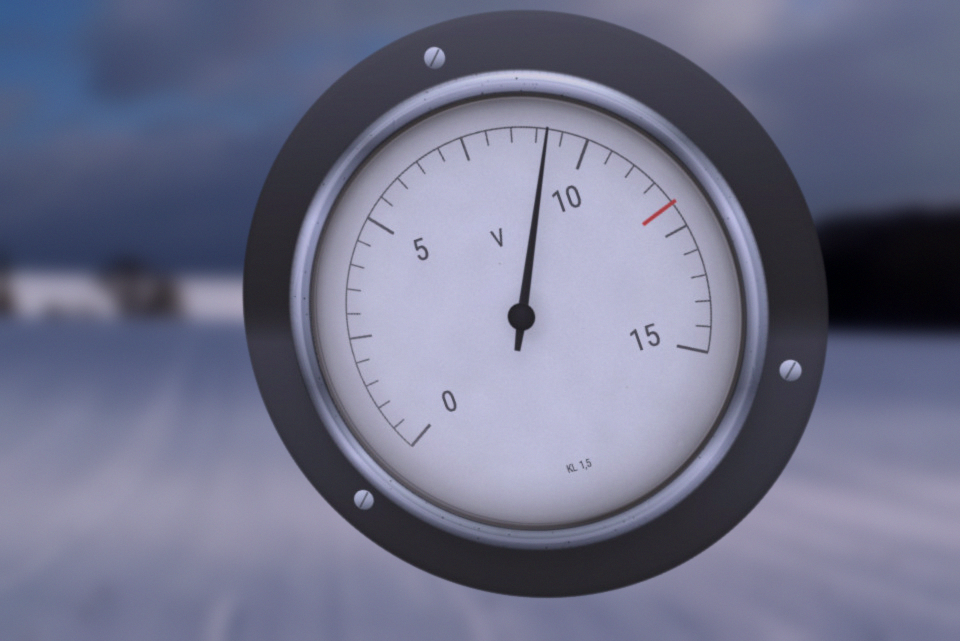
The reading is 9.25 V
